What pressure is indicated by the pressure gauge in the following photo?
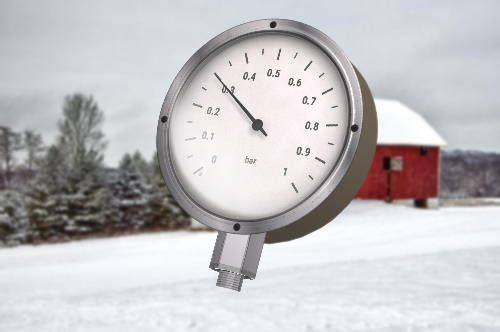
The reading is 0.3 bar
